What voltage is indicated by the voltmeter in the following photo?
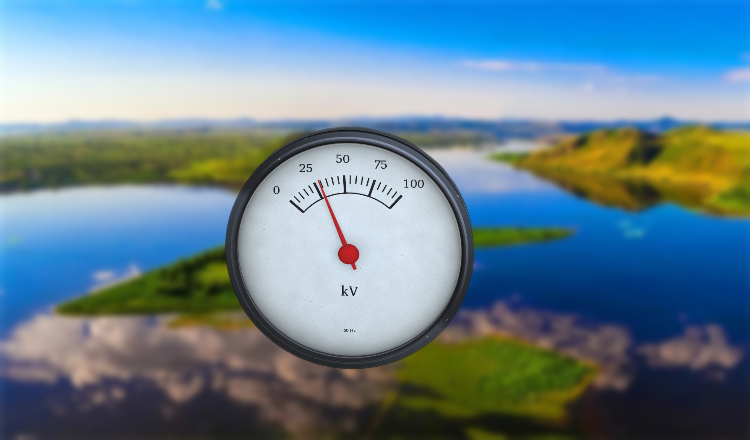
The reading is 30 kV
